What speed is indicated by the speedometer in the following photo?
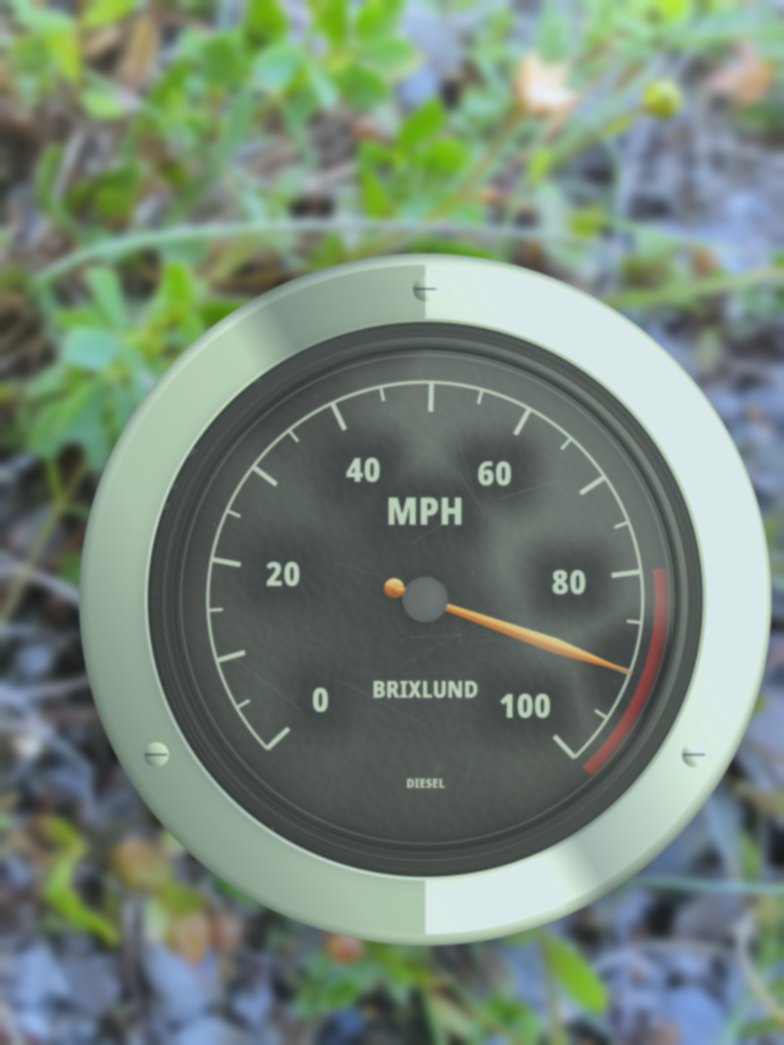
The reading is 90 mph
